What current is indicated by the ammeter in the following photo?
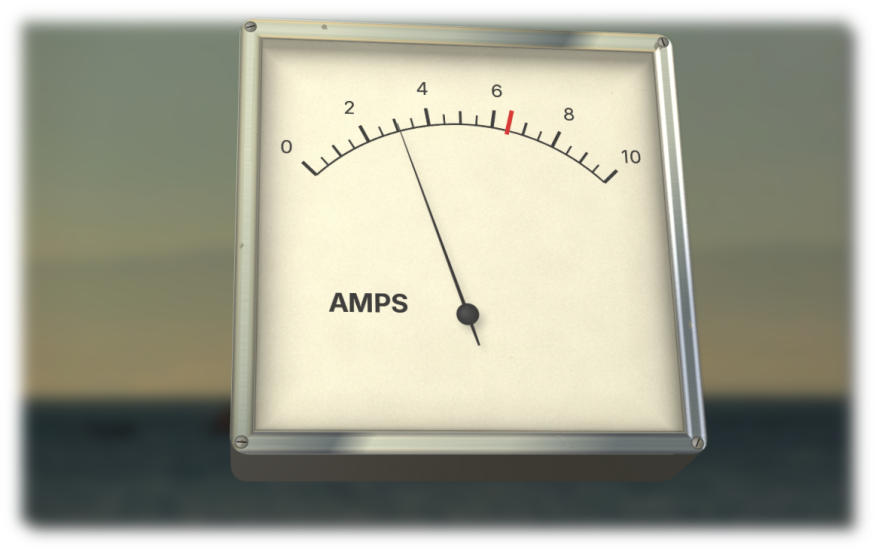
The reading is 3 A
